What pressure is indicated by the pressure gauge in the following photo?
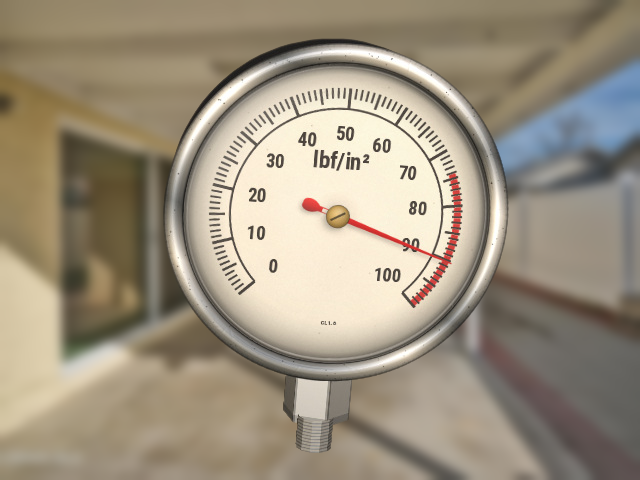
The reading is 90 psi
